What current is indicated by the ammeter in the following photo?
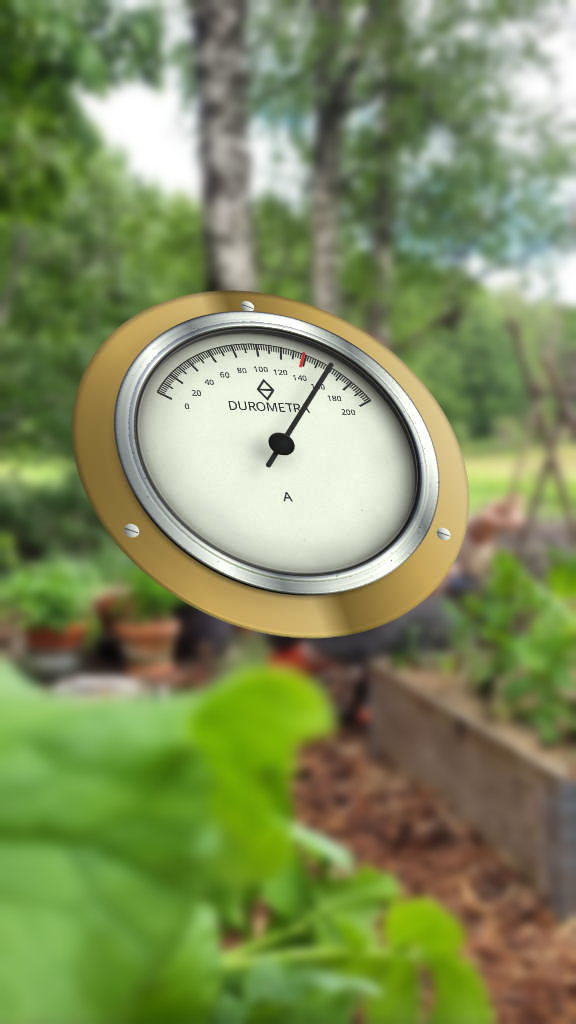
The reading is 160 A
